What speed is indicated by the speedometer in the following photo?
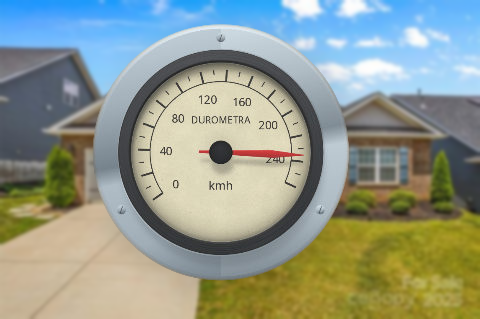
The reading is 235 km/h
